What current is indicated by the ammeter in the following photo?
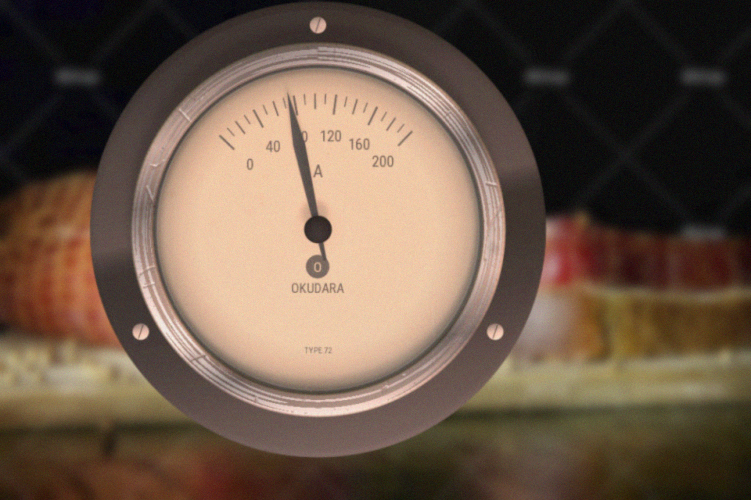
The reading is 75 A
